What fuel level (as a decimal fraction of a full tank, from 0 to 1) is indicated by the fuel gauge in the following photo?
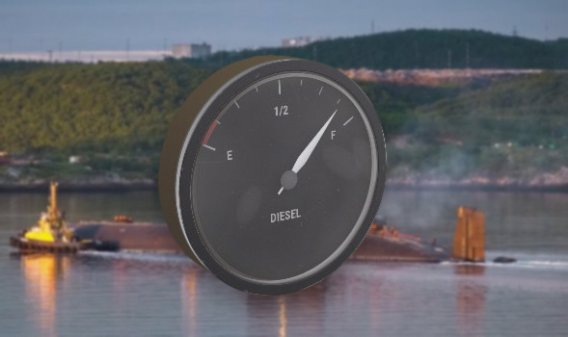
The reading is 0.875
